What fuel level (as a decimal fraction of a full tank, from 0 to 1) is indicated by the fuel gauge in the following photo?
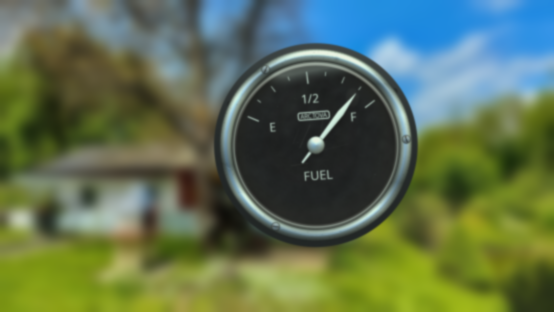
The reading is 0.875
